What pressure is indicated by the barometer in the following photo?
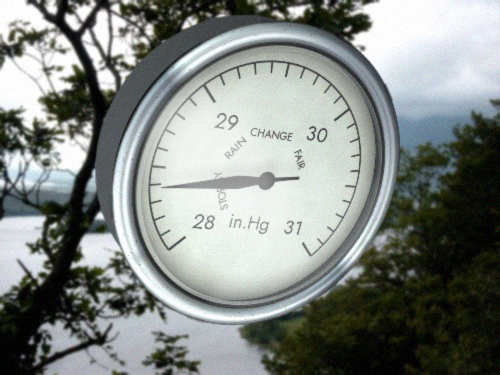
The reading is 28.4 inHg
